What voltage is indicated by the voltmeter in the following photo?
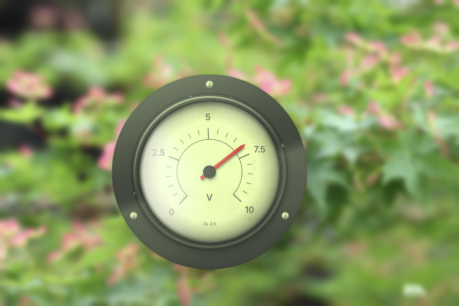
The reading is 7 V
